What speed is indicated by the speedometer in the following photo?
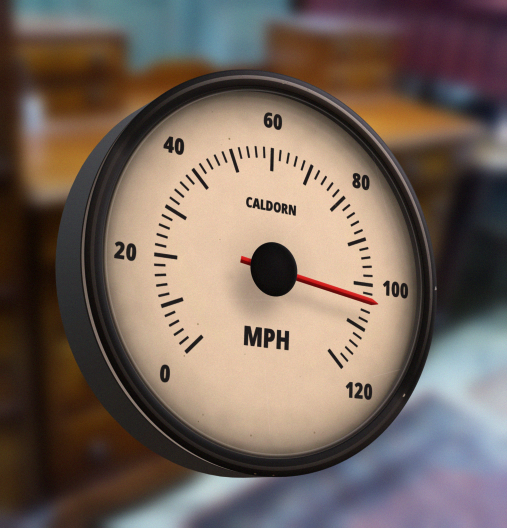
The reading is 104 mph
